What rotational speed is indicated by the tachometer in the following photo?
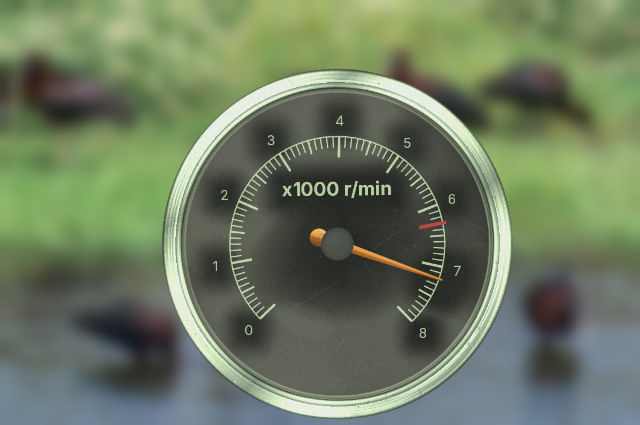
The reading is 7200 rpm
